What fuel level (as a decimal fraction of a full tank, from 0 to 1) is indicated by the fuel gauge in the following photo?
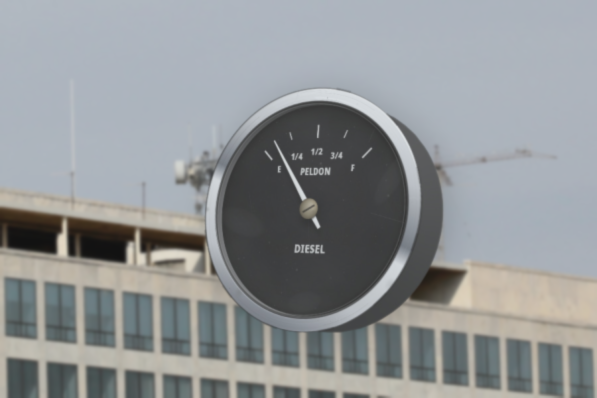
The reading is 0.125
